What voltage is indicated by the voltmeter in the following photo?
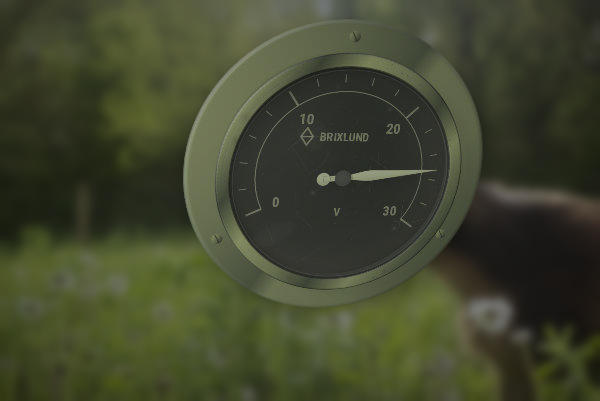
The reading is 25 V
